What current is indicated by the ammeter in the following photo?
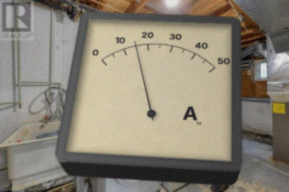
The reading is 15 A
